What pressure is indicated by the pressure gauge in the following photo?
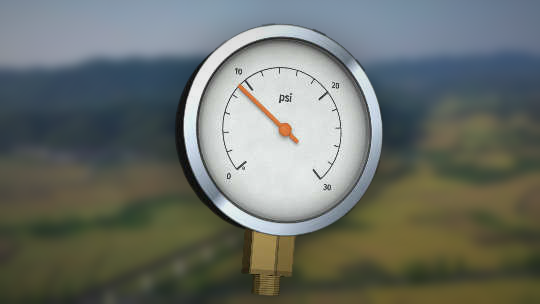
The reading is 9 psi
